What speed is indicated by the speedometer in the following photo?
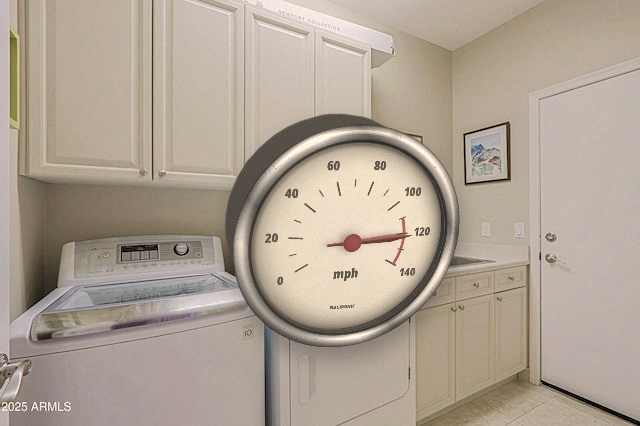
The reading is 120 mph
